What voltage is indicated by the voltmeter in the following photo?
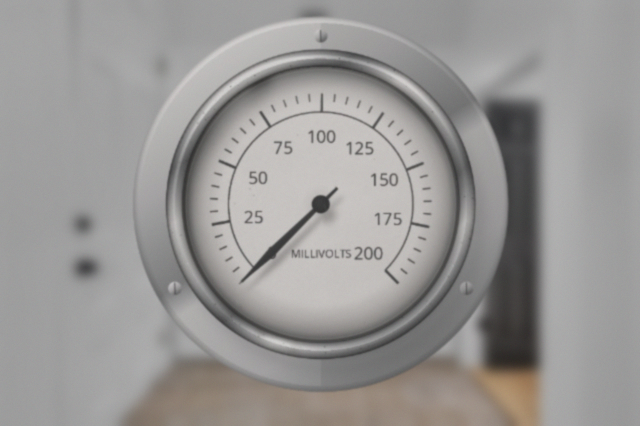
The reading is 0 mV
